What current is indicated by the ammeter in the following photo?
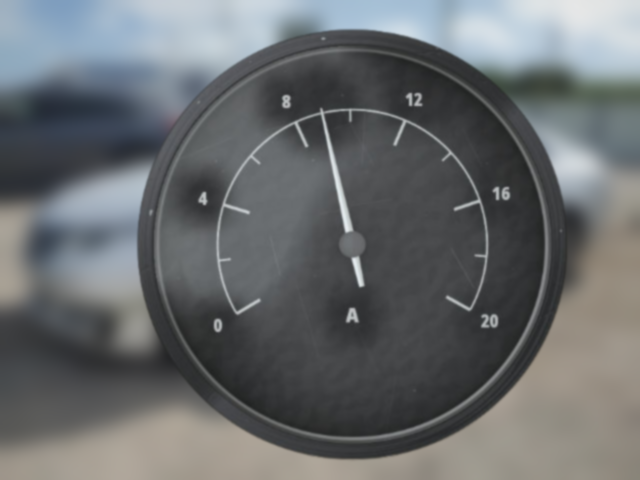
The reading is 9 A
